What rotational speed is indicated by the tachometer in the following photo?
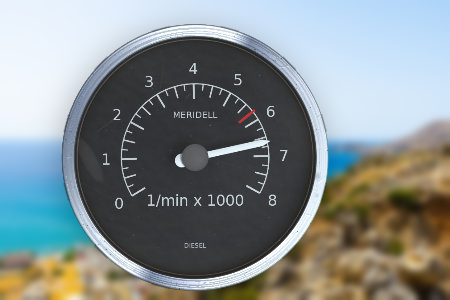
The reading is 6625 rpm
